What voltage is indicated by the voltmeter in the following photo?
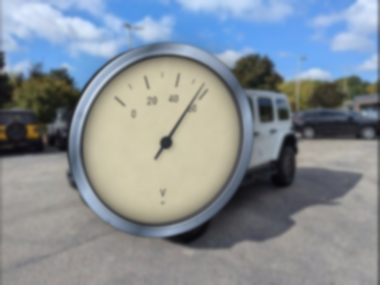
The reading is 55 V
